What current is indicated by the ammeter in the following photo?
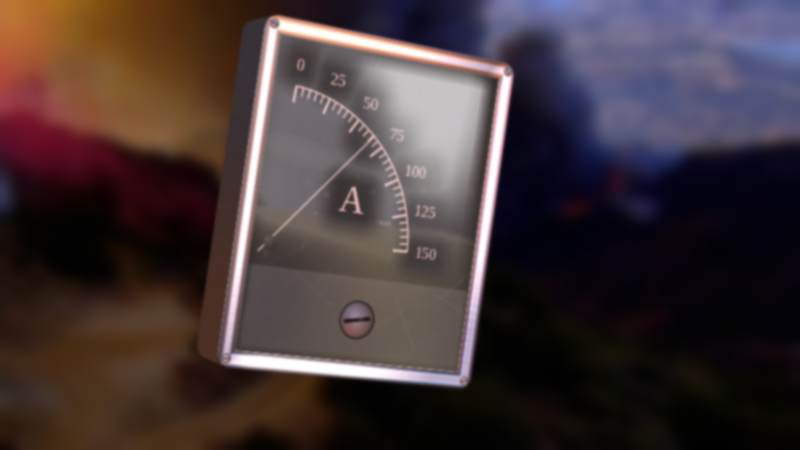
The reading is 65 A
